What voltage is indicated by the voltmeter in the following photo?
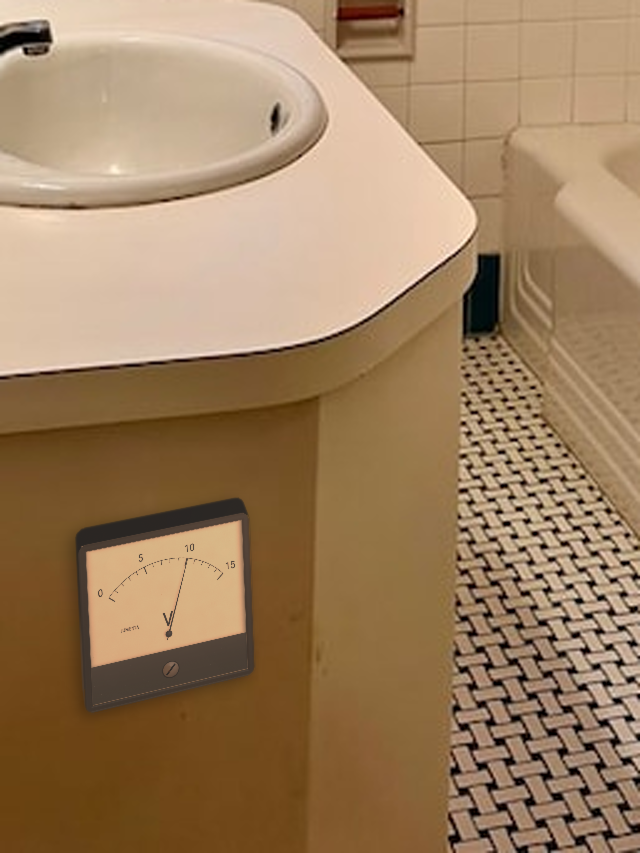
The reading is 10 V
